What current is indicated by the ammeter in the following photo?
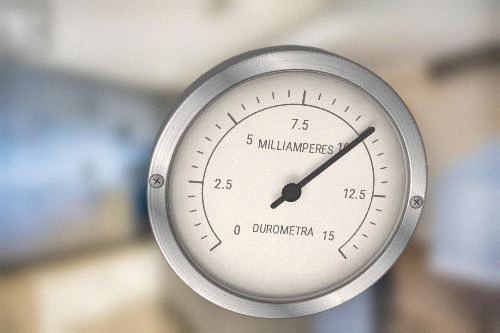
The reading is 10 mA
